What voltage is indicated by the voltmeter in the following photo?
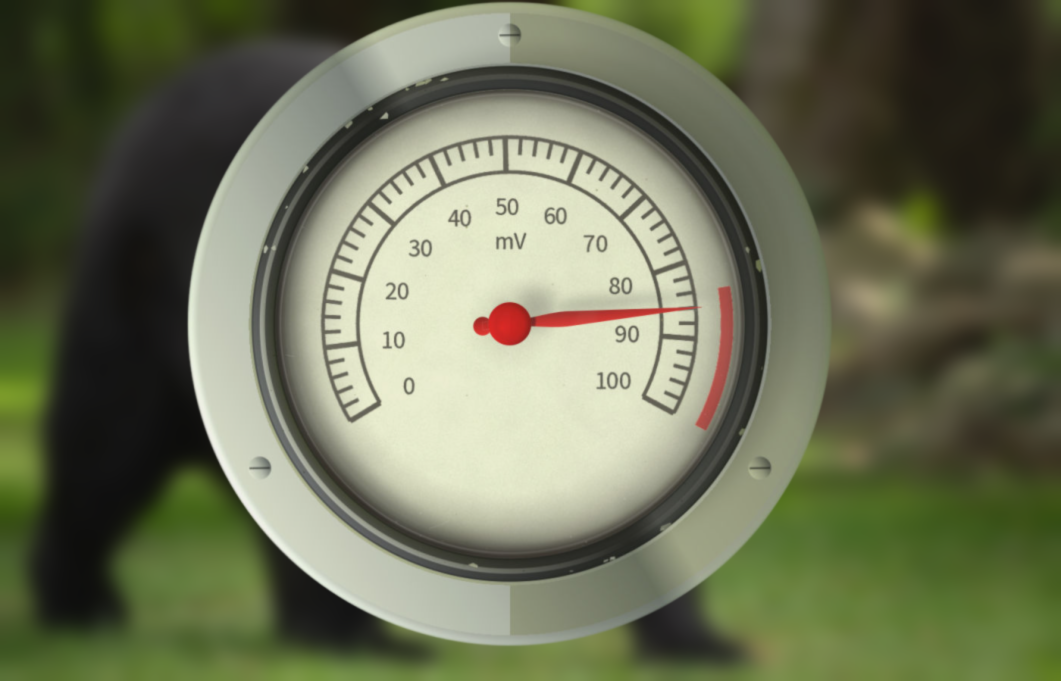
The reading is 86 mV
